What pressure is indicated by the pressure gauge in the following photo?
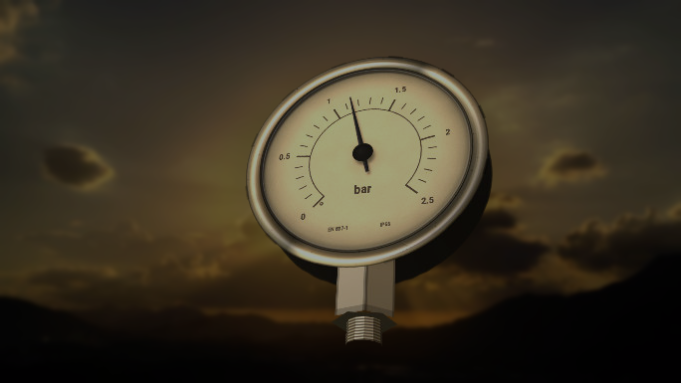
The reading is 1.15 bar
